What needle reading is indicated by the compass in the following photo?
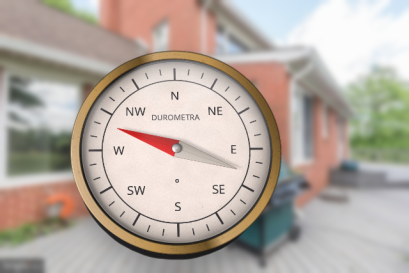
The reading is 290 °
